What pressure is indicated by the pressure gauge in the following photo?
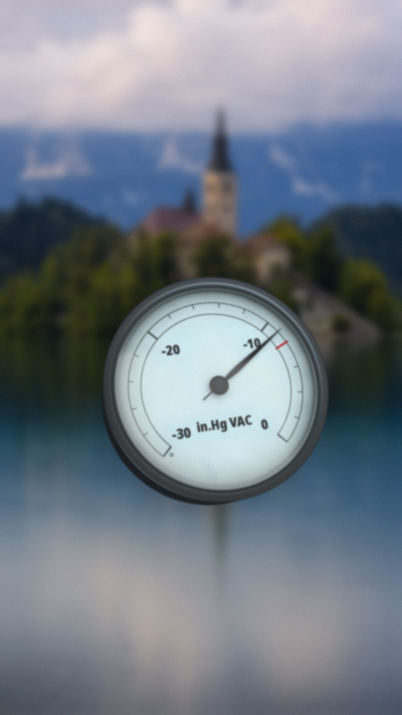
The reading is -9 inHg
